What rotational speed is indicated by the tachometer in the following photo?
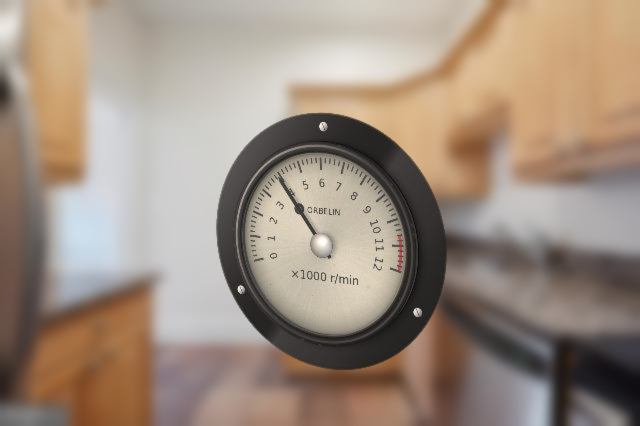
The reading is 4000 rpm
